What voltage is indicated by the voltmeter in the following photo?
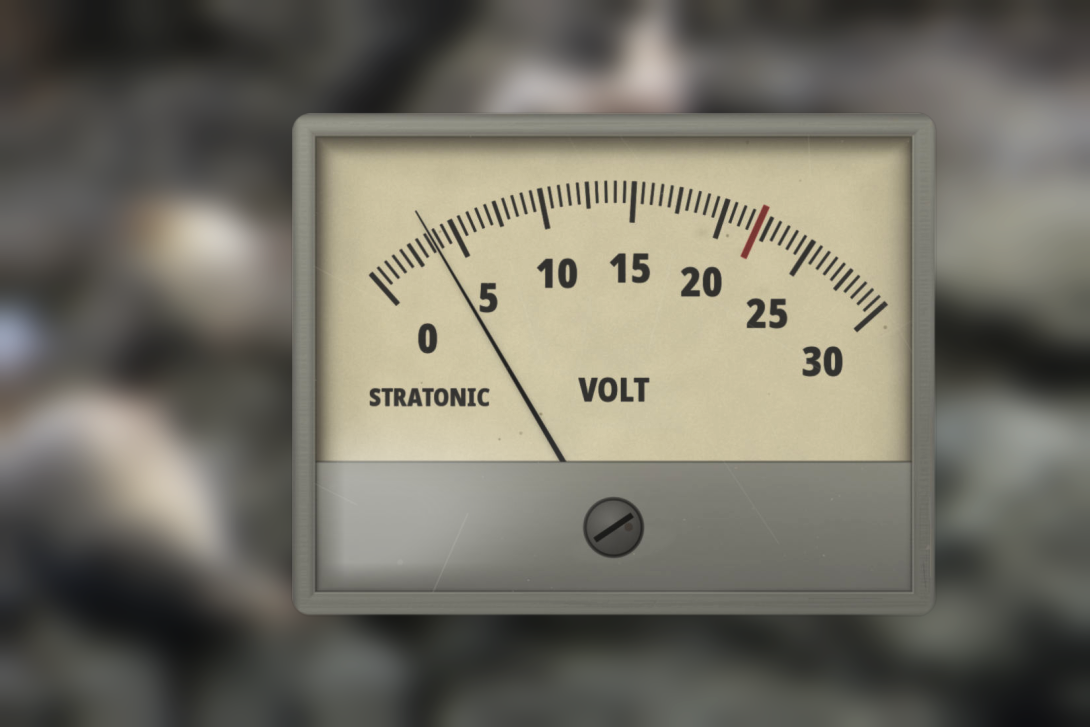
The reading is 3.75 V
